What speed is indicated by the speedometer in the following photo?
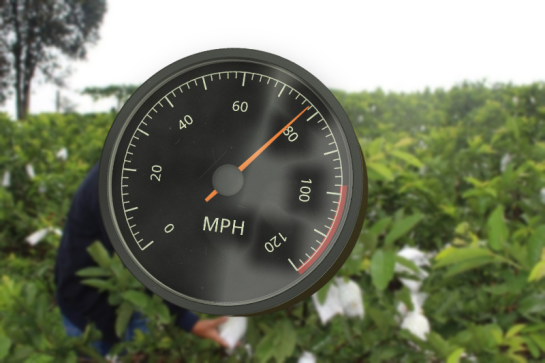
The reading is 78 mph
